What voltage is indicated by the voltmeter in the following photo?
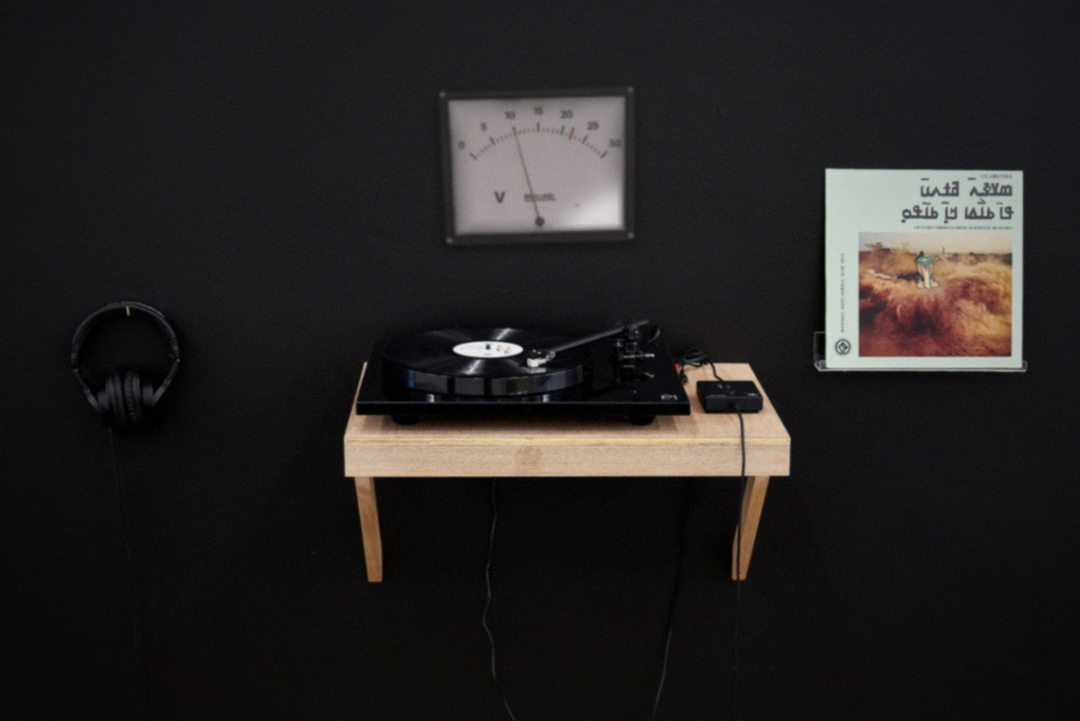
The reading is 10 V
